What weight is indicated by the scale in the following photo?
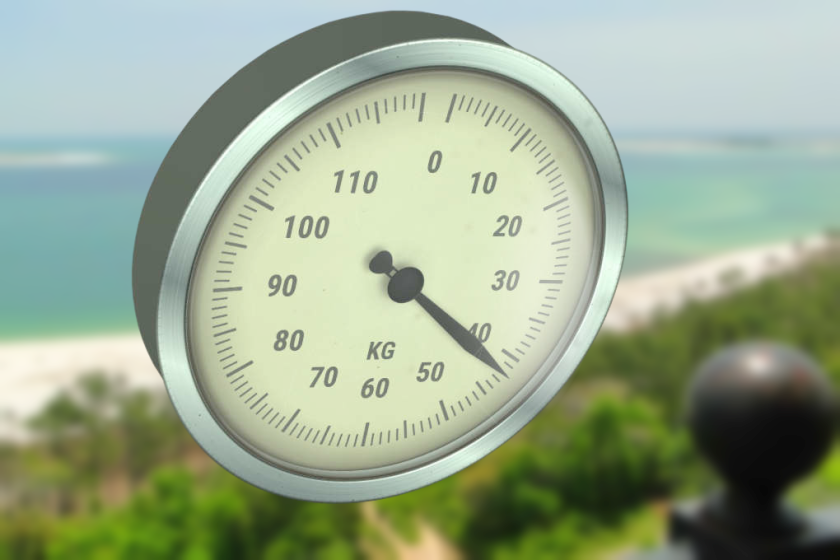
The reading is 42 kg
